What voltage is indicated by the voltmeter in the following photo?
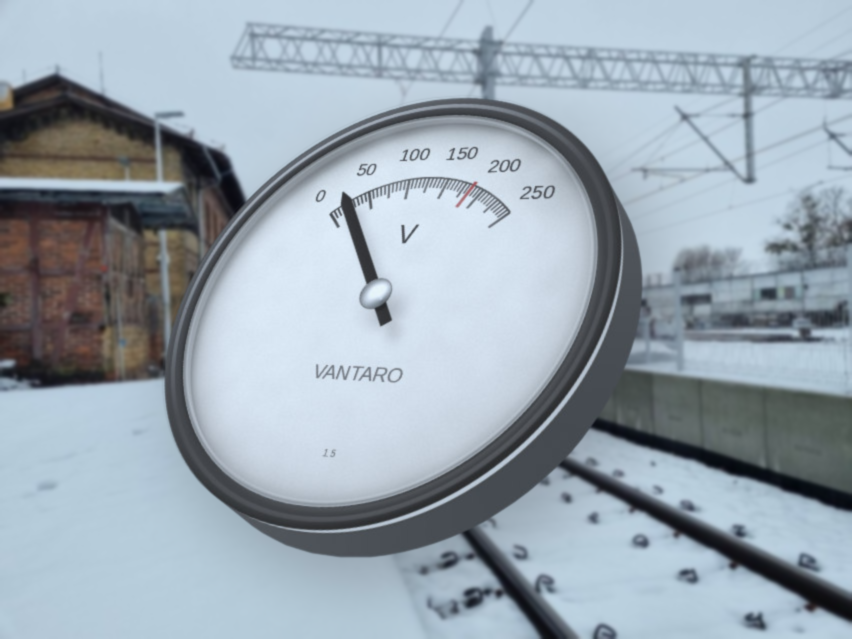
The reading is 25 V
